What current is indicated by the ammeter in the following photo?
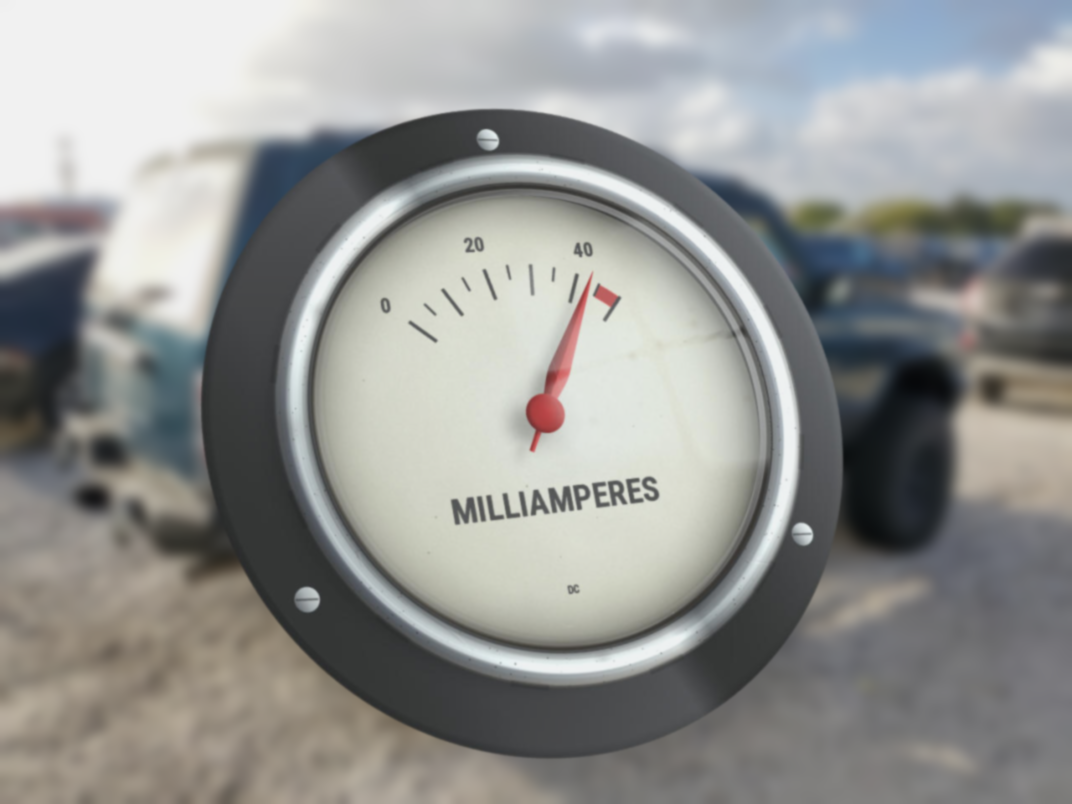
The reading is 42.5 mA
